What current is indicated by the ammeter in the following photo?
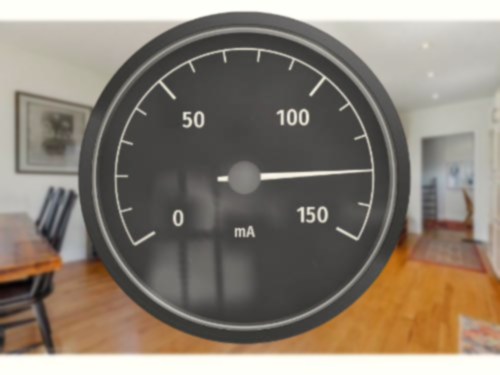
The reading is 130 mA
